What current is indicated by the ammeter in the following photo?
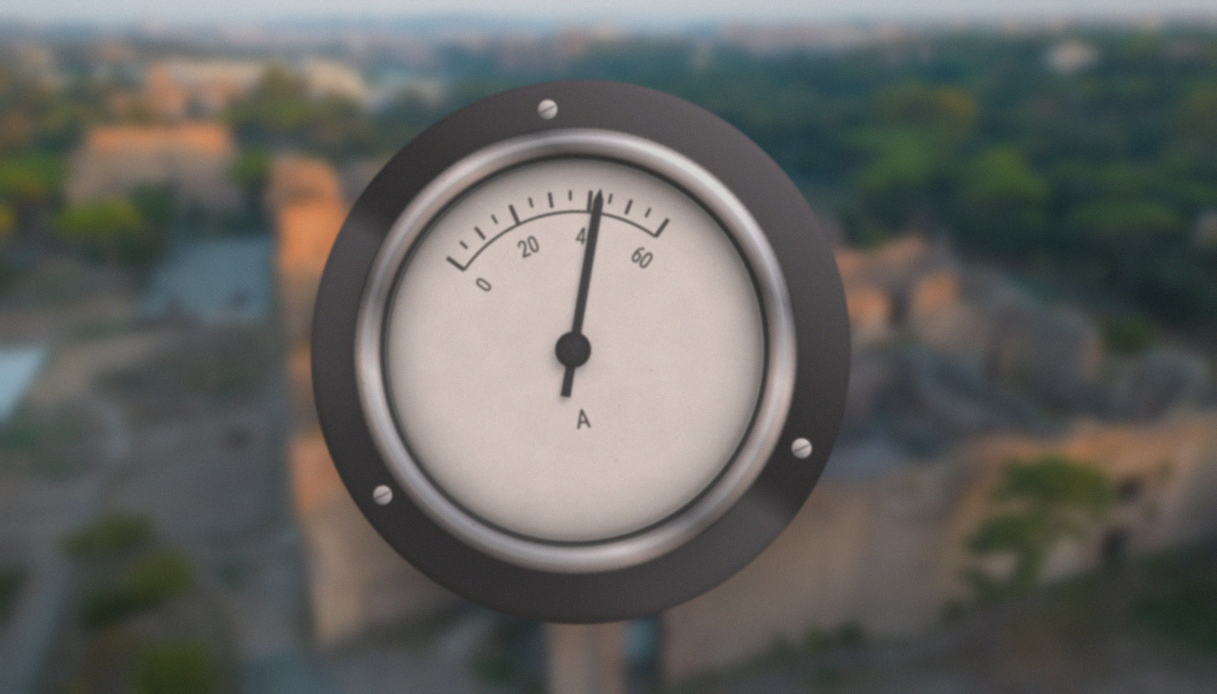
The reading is 42.5 A
